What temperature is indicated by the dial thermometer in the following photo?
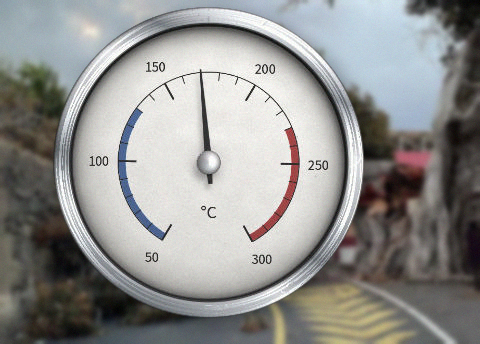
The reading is 170 °C
